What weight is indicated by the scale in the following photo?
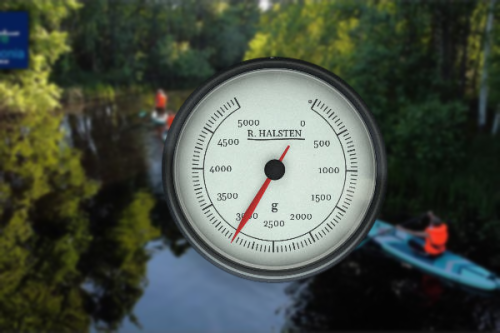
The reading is 3000 g
